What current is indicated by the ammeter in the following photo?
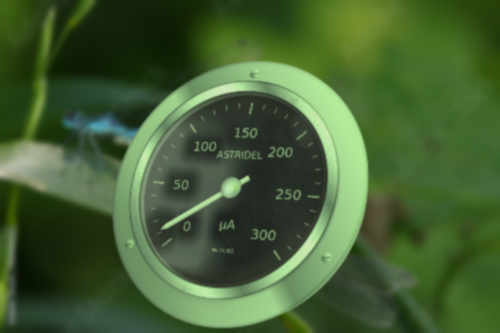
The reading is 10 µA
